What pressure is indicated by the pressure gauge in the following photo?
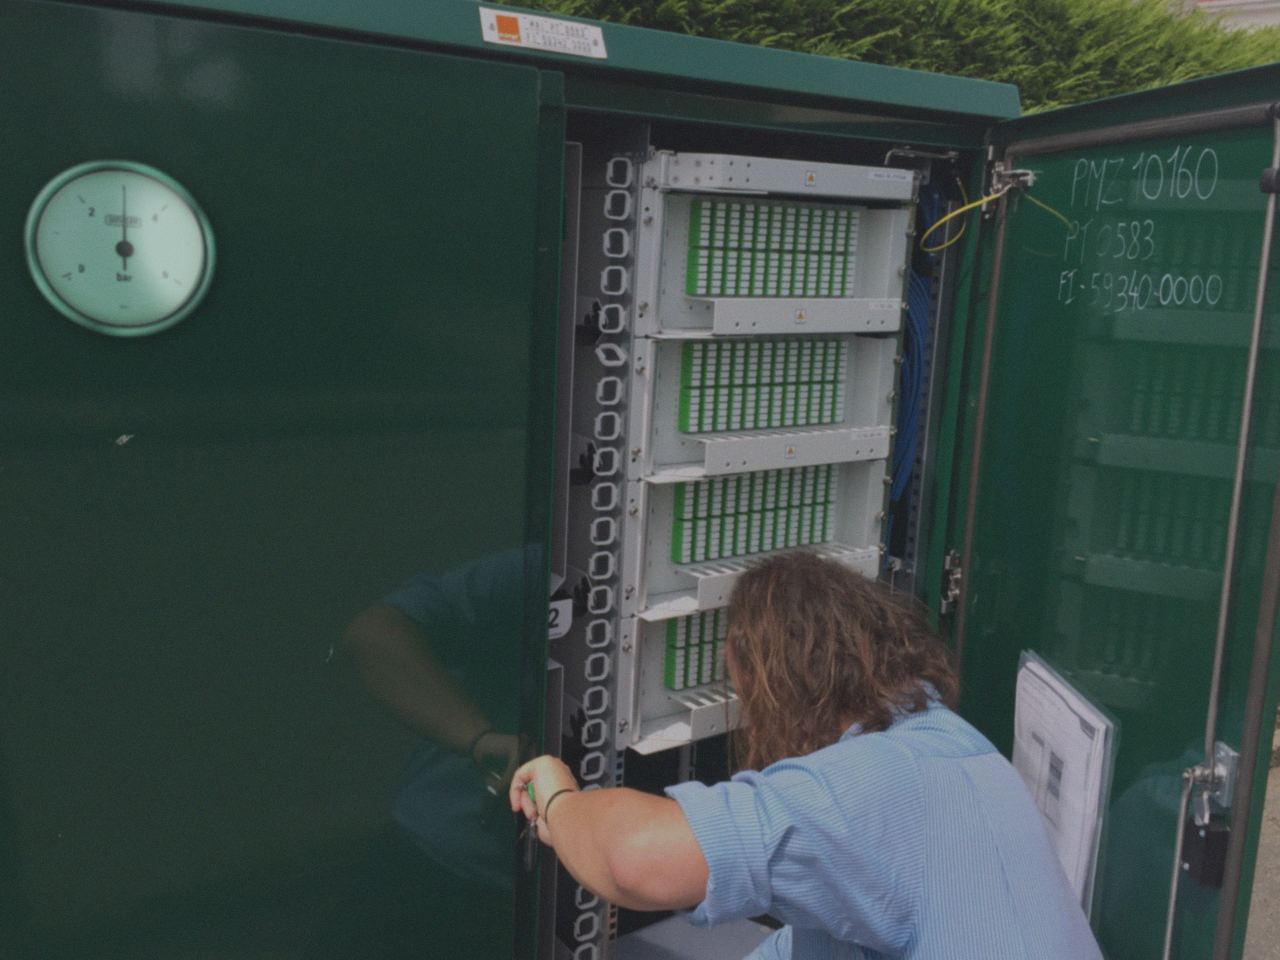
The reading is 3 bar
